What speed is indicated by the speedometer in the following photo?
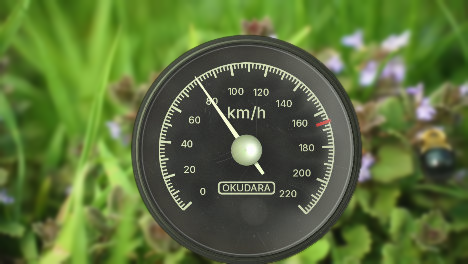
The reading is 80 km/h
